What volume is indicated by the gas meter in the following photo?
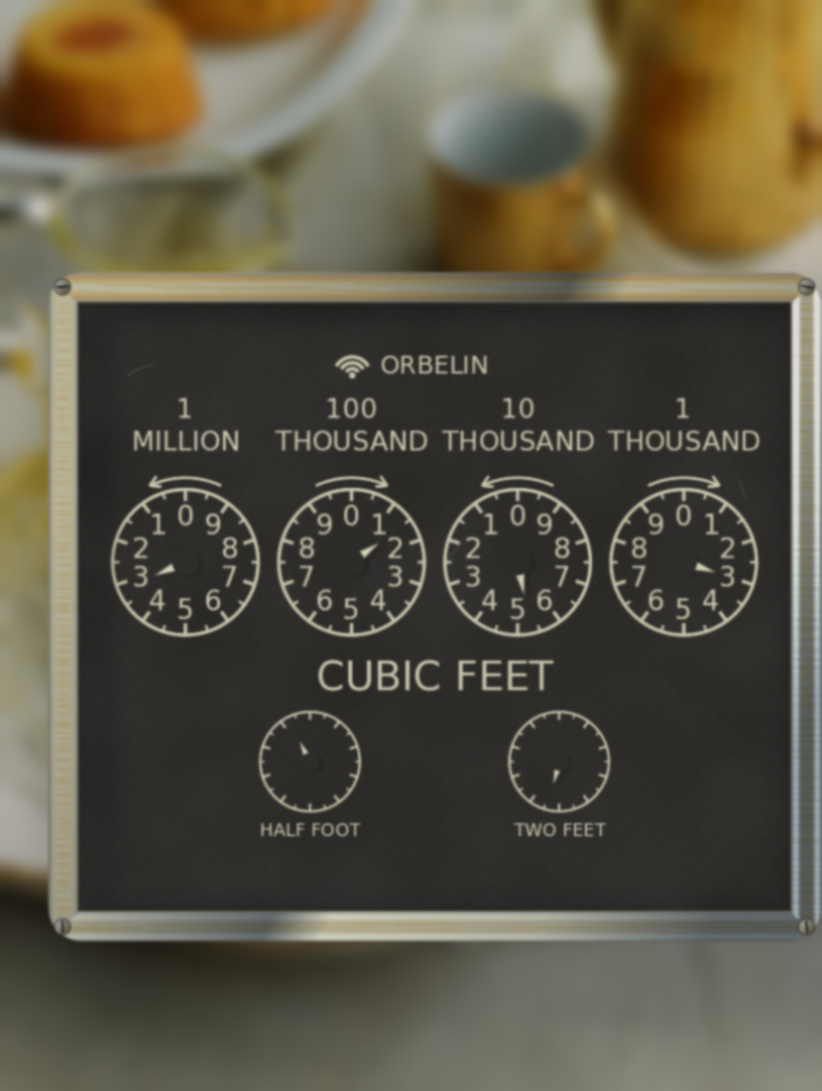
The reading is 315300 ft³
